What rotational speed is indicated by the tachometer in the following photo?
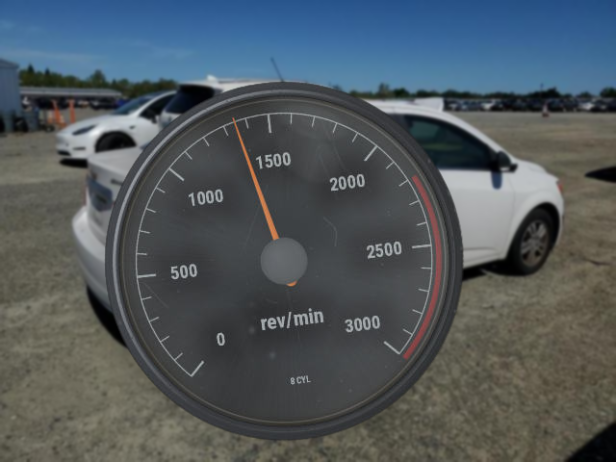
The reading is 1350 rpm
